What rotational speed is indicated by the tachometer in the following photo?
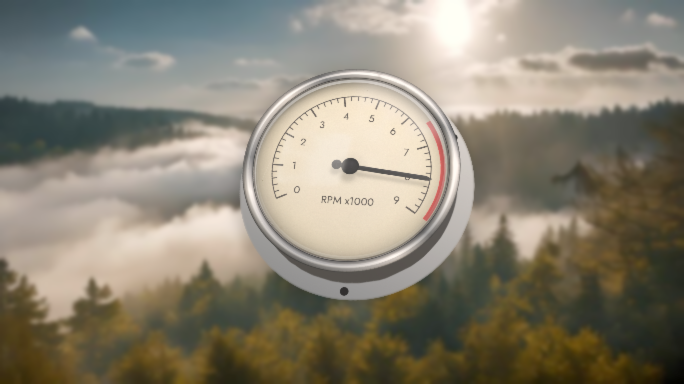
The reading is 8000 rpm
